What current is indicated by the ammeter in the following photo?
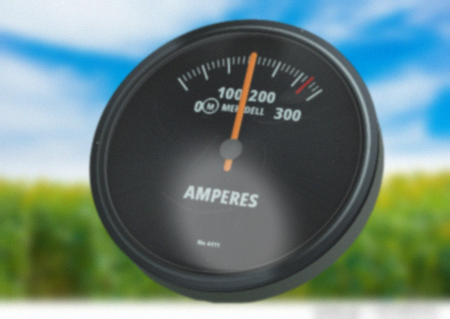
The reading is 150 A
